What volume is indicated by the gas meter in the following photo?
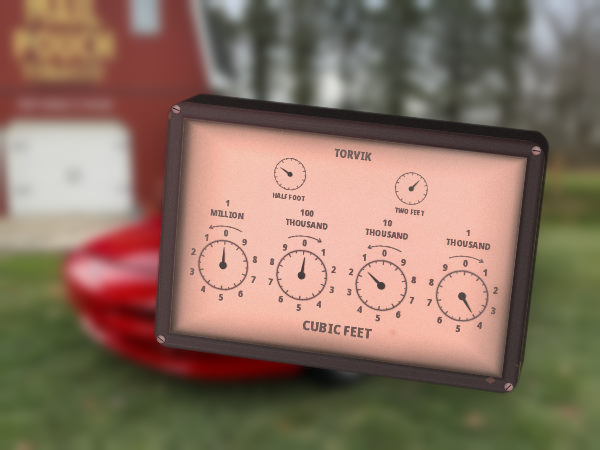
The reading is 1400 ft³
